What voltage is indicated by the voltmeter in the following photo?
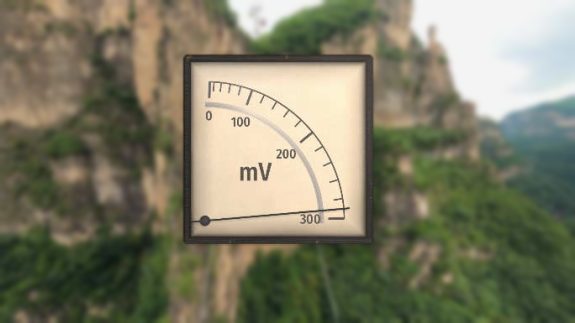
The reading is 290 mV
